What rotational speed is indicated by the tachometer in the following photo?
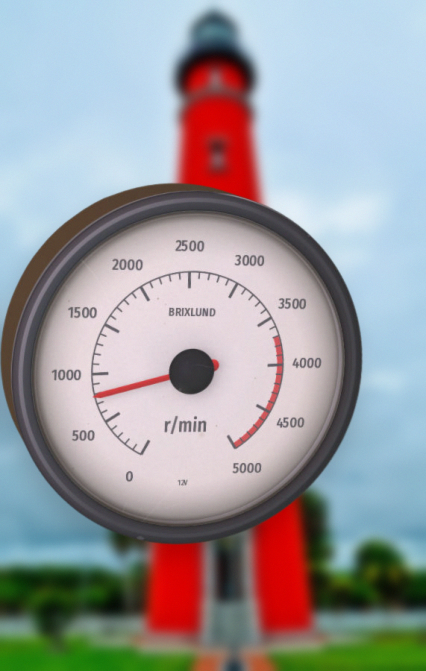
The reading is 800 rpm
